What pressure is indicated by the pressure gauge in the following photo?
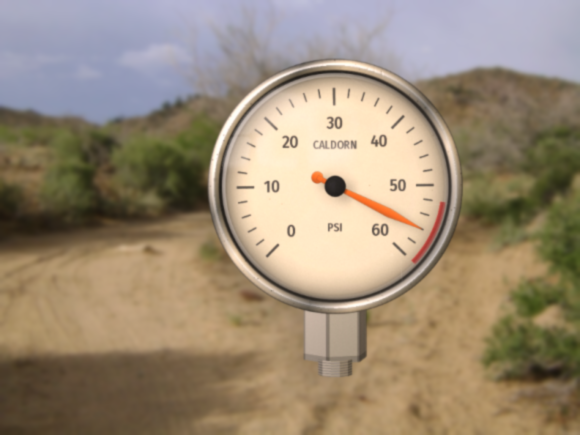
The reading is 56 psi
